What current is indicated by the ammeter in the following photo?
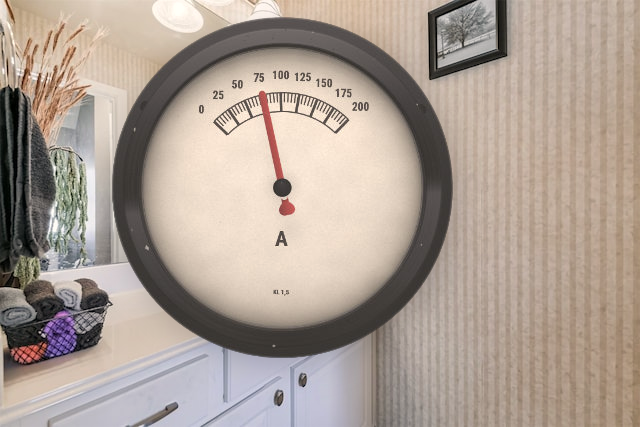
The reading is 75 A
